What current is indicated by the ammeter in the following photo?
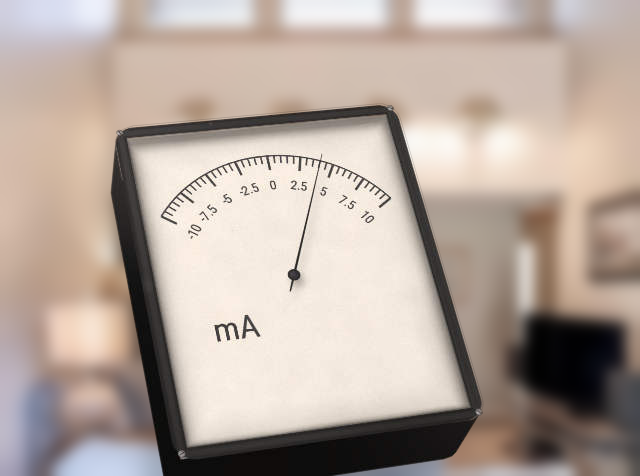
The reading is 4 mA
